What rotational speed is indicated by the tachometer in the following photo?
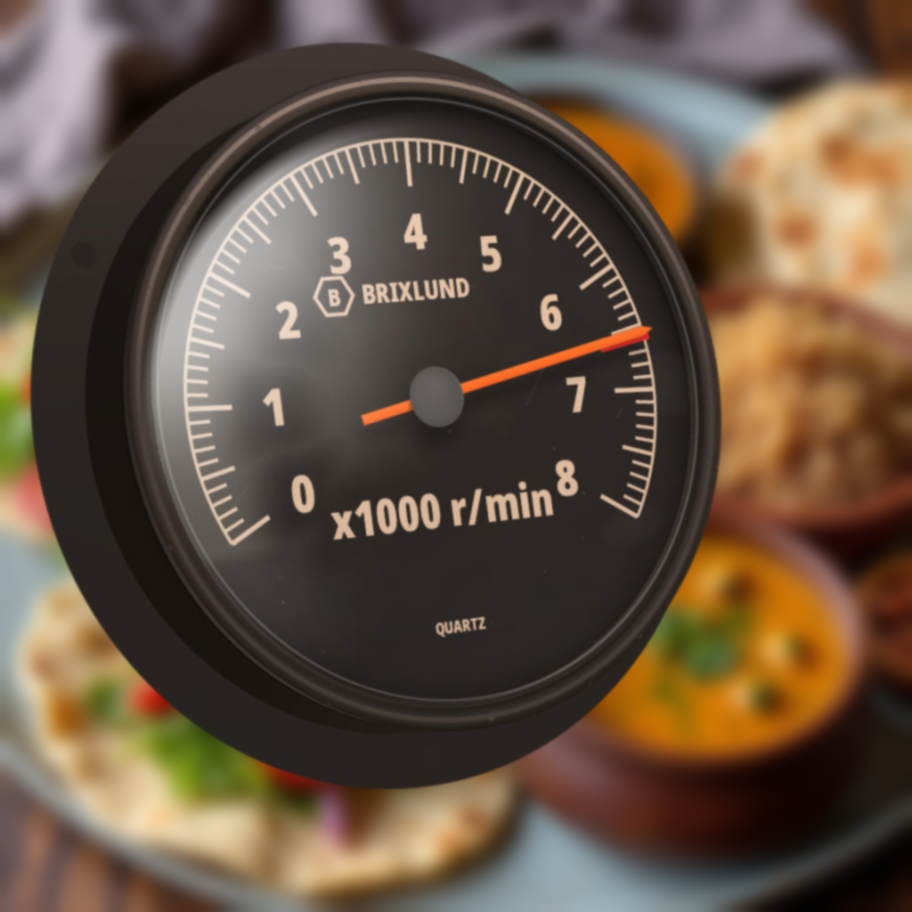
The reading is 6550 rpm
